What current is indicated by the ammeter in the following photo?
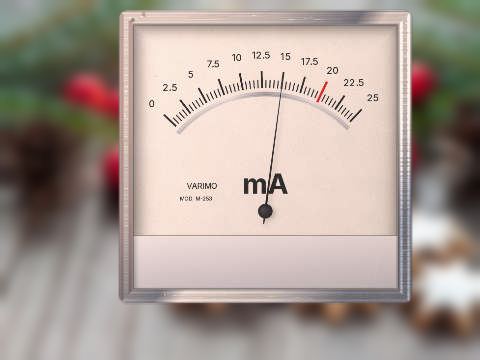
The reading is 15 mA
